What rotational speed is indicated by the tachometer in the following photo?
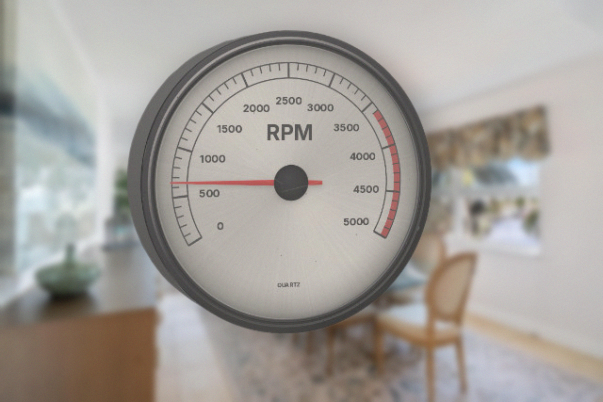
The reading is 650 rpm
